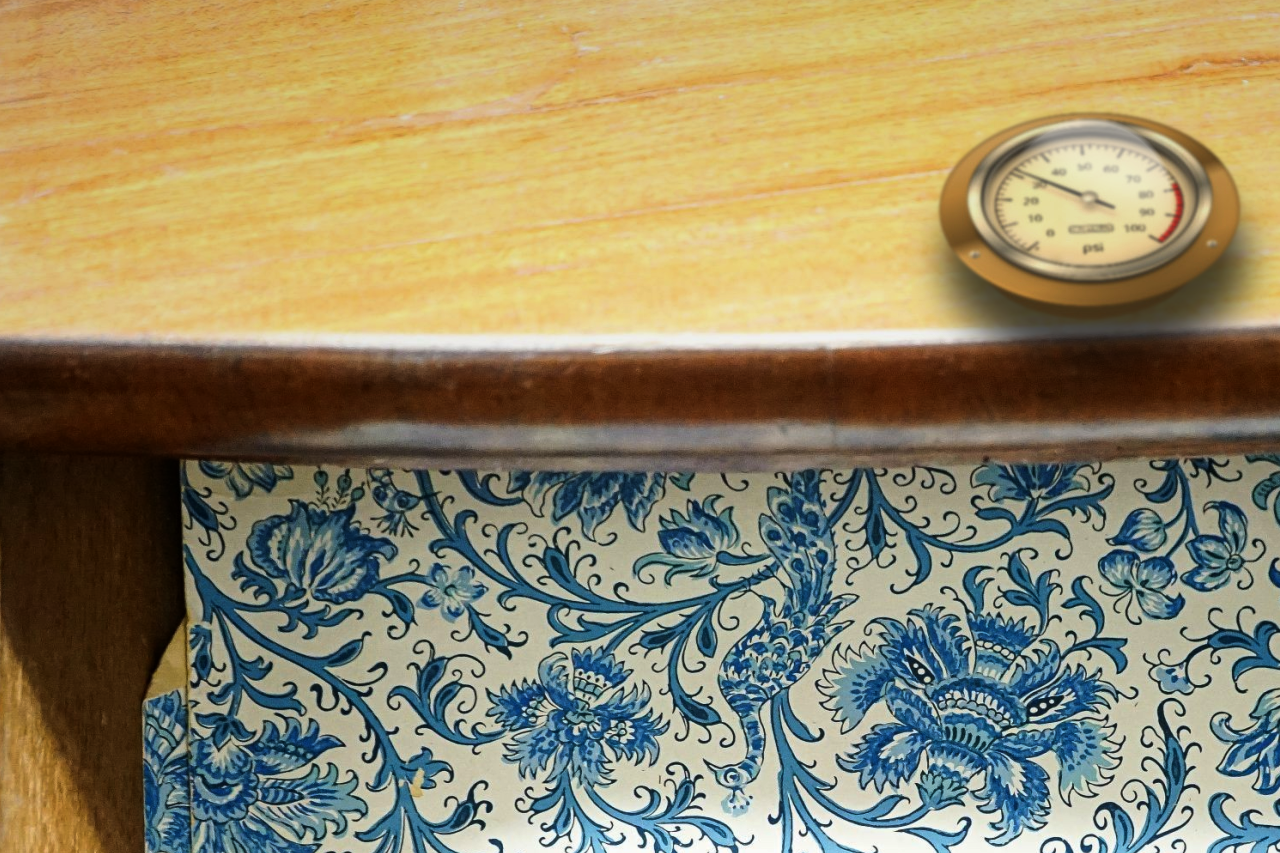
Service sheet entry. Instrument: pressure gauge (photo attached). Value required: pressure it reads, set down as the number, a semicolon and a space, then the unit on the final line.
30; psi
